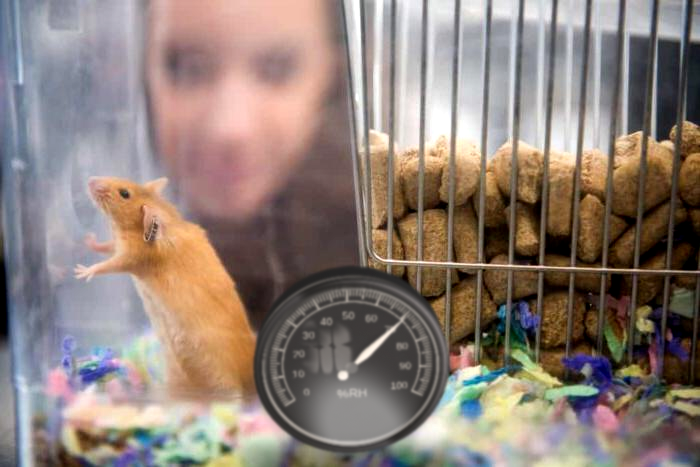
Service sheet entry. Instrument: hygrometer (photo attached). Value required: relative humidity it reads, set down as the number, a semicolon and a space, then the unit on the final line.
70; %
